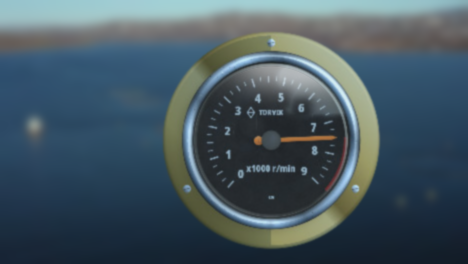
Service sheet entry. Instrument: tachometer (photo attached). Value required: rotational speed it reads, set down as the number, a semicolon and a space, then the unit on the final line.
7500; rpm
